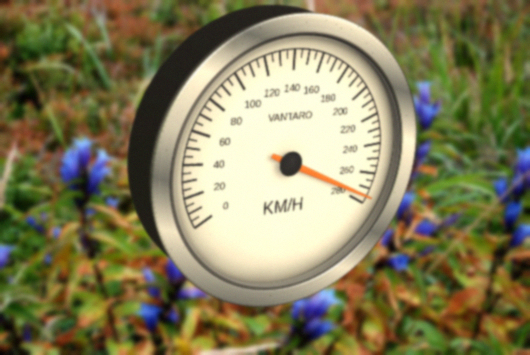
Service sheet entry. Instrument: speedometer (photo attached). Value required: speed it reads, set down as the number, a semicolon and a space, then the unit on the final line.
275; km/h
